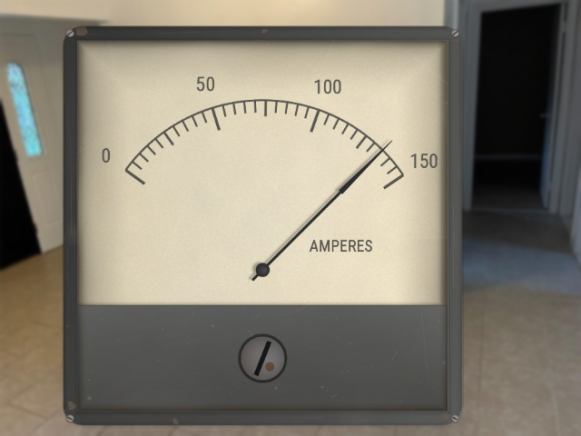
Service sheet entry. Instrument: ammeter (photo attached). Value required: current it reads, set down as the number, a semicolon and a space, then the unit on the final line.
135; A
